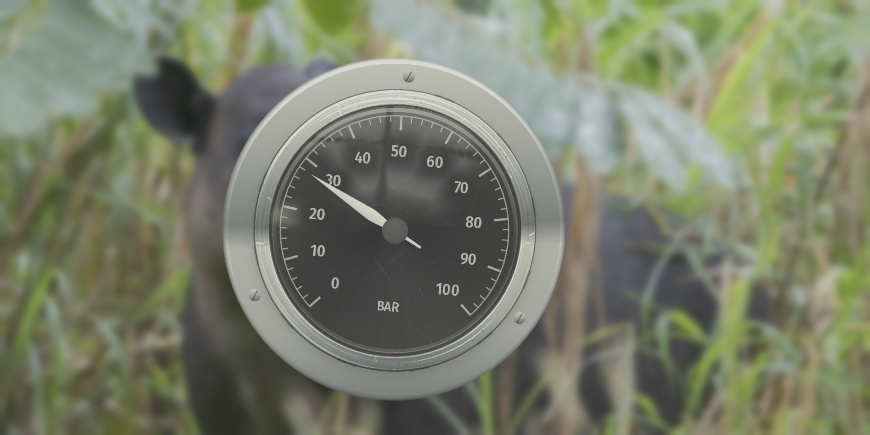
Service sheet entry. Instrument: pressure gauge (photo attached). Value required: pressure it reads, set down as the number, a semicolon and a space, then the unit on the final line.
28; bar
